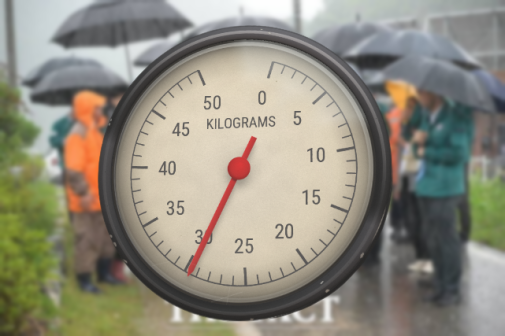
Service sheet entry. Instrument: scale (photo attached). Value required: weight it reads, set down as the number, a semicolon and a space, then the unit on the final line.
29.5; kg
